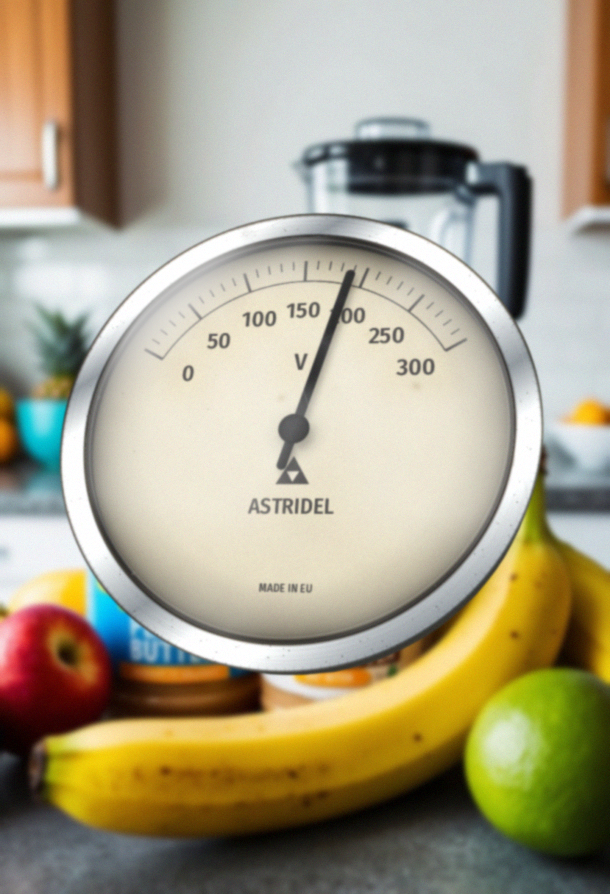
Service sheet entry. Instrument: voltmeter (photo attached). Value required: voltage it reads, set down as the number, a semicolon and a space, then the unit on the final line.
190; V
